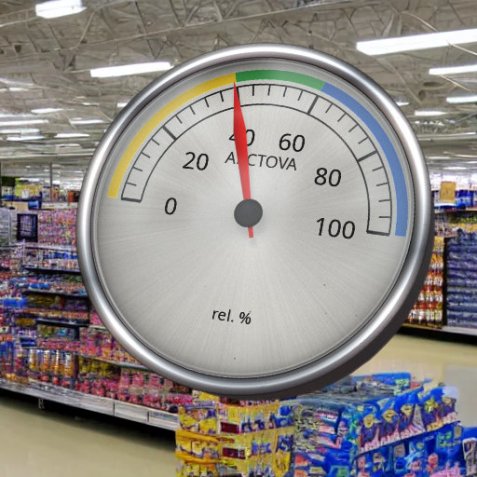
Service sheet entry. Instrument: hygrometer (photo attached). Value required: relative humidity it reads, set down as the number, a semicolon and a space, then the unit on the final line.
40; %
